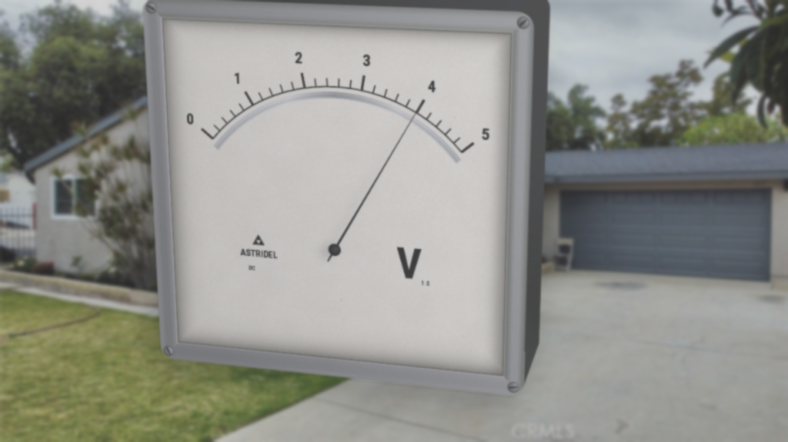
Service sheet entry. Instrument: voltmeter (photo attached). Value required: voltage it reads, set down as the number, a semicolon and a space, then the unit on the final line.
4; V
